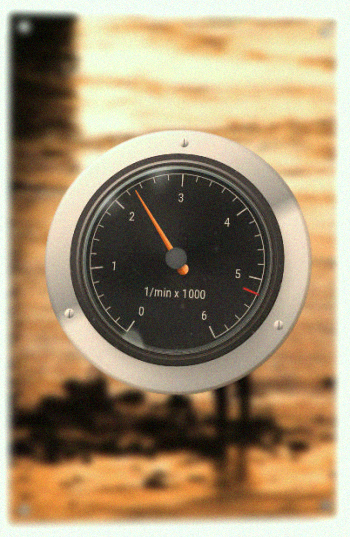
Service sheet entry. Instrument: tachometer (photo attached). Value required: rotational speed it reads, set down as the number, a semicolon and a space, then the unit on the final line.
2300; rpm
